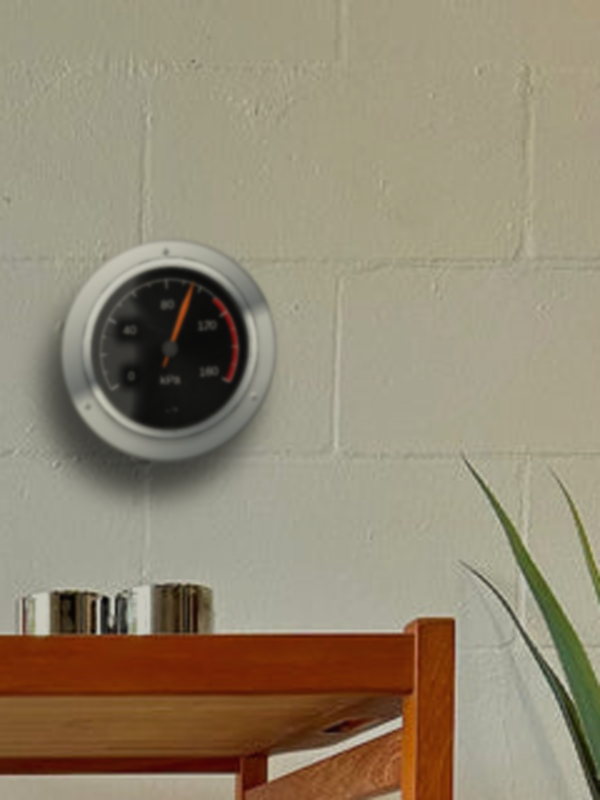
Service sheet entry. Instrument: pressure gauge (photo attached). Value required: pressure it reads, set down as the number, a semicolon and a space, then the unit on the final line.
95; kPa
